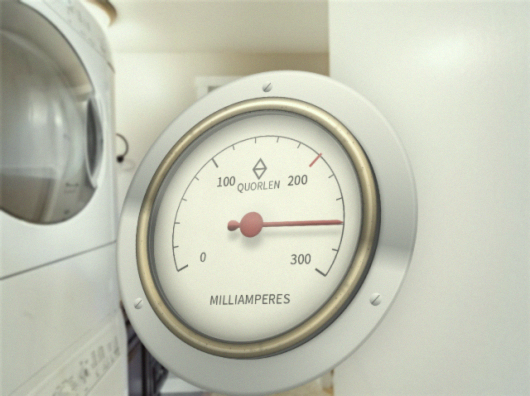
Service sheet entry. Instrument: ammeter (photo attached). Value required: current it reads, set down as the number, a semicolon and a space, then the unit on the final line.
260; mA
